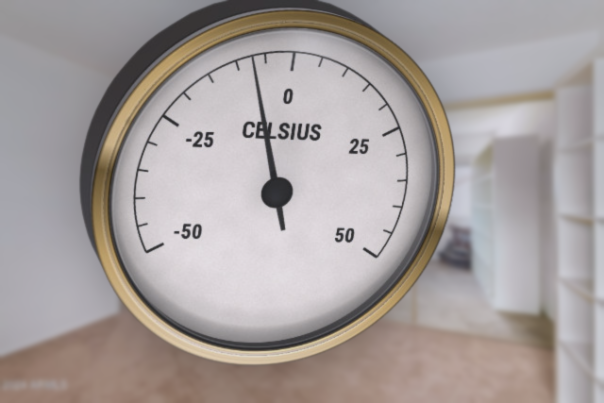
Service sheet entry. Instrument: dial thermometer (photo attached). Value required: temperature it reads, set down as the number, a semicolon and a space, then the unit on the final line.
-7.5; °C
